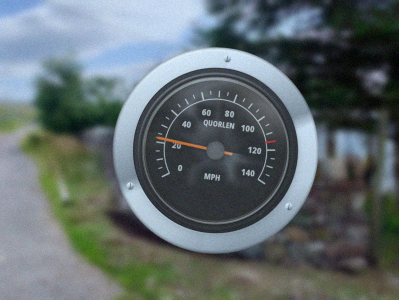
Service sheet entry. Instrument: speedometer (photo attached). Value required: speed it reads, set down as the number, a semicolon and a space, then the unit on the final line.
22.5; mph
